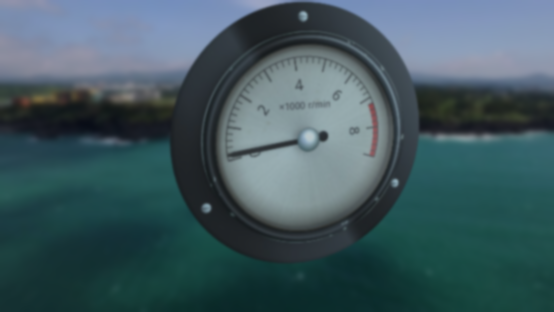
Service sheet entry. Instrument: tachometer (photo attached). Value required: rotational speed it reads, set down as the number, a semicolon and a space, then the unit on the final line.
200; rpm
